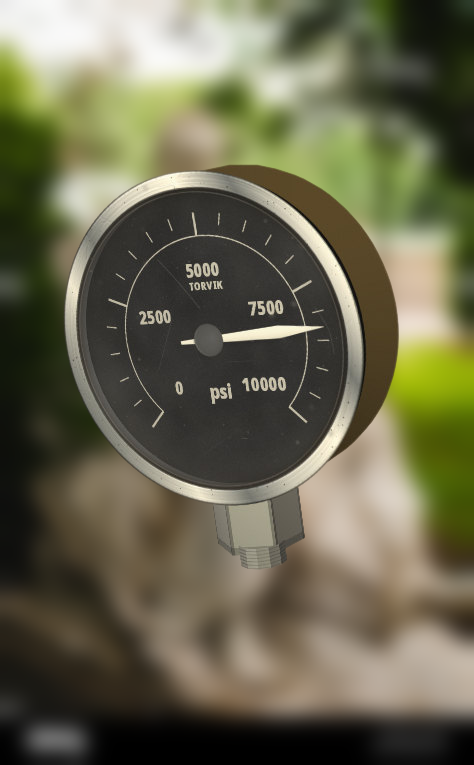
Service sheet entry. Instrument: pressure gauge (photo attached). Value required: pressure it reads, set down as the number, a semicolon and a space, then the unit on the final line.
8250; psi
